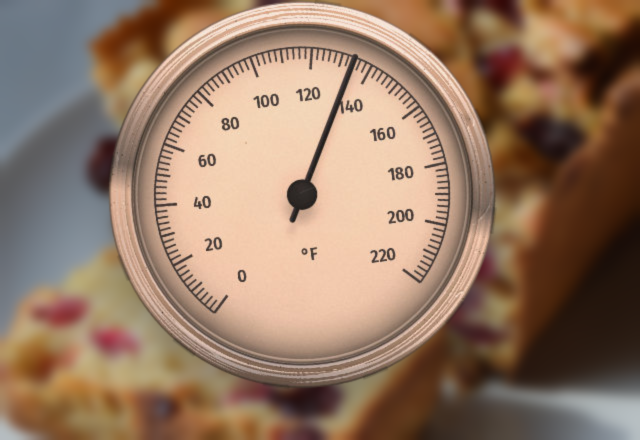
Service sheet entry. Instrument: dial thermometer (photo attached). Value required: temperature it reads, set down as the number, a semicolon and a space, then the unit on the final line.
134; °F
